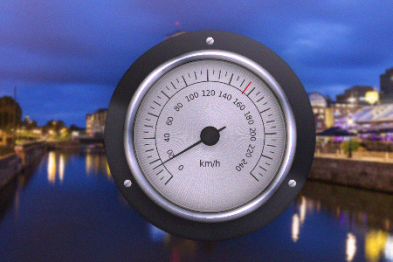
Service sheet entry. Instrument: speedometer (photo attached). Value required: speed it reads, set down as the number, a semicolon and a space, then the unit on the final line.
15; km/h
